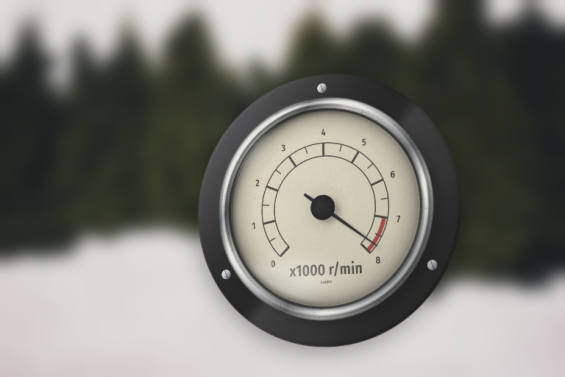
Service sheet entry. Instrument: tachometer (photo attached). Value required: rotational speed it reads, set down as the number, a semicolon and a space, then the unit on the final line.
7750; rpm
